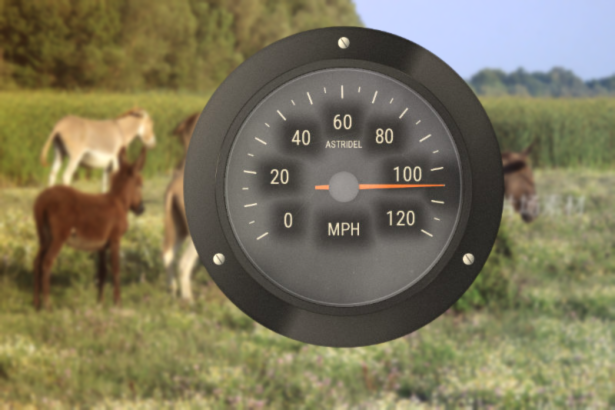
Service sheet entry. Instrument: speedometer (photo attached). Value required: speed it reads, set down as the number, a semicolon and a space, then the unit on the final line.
105; mph
